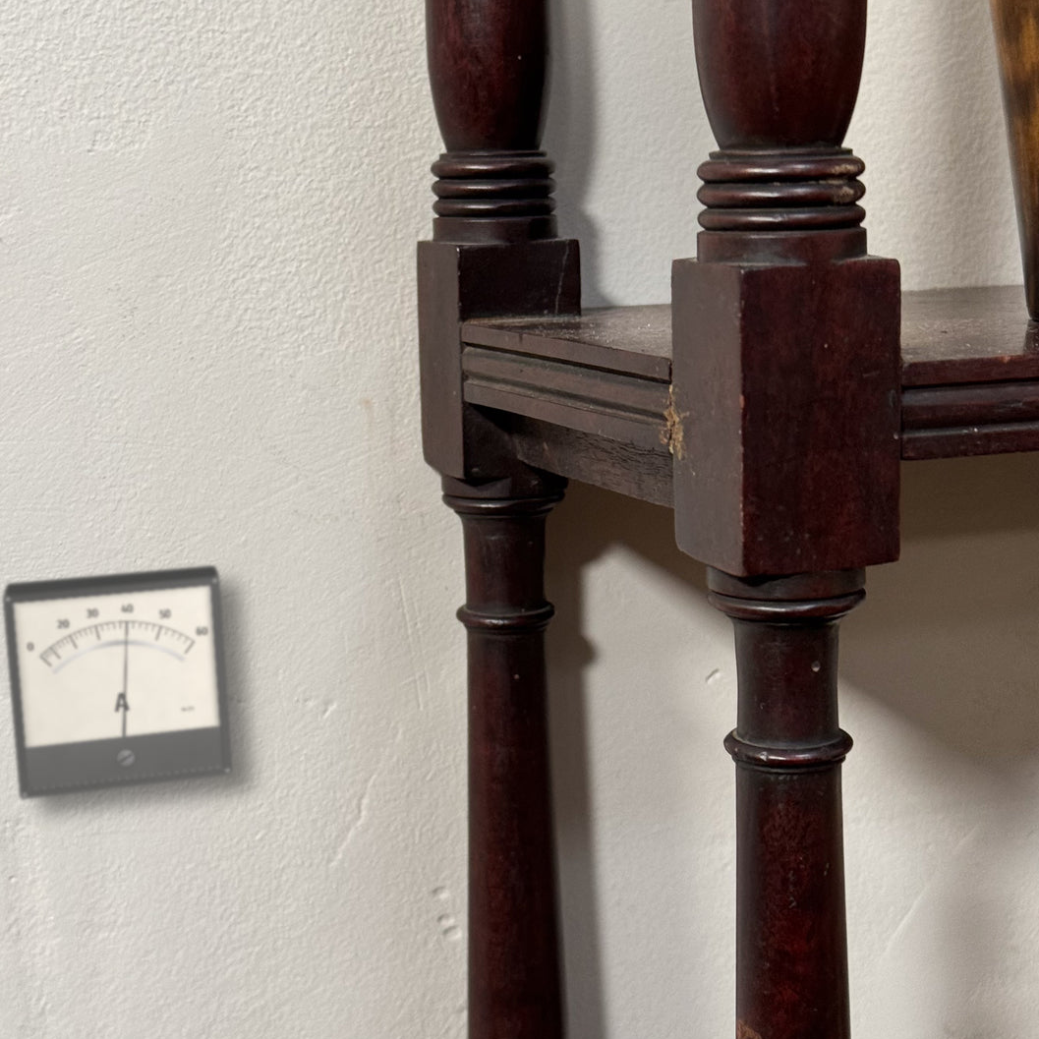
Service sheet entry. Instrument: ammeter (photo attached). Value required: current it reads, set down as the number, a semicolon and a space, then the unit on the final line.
40; A
